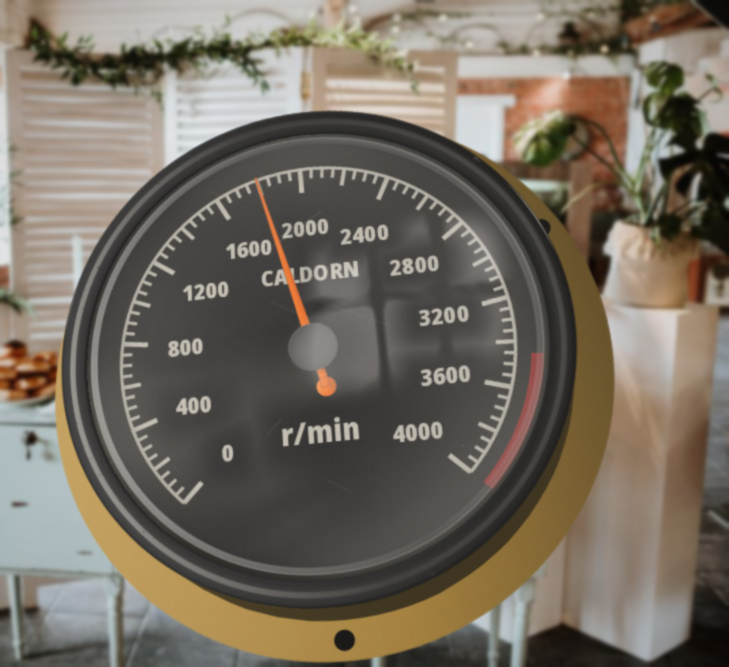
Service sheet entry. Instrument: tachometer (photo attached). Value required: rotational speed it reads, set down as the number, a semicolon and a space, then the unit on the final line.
1800; rpm
